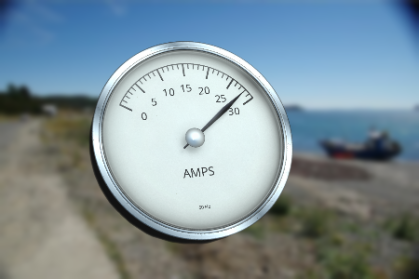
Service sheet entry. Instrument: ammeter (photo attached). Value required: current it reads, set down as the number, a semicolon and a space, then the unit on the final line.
28; A
